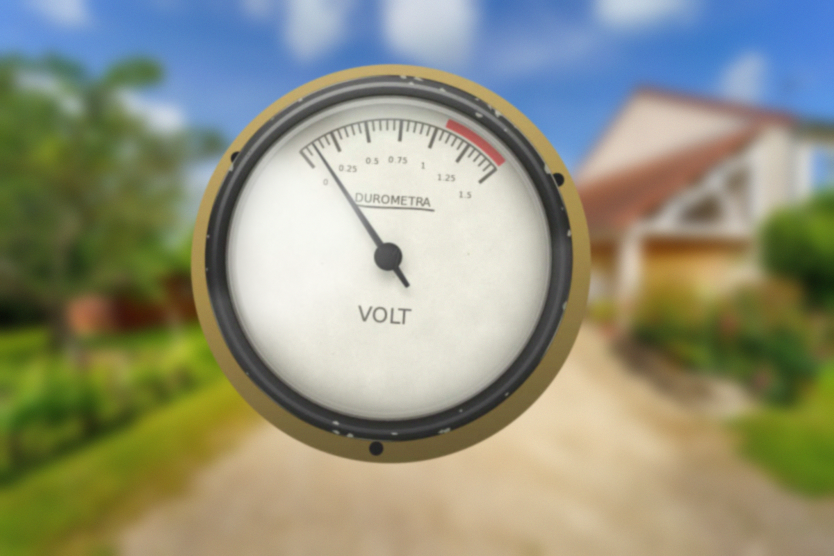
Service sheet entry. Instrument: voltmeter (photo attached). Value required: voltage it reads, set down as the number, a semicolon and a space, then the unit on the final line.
0.1; V
